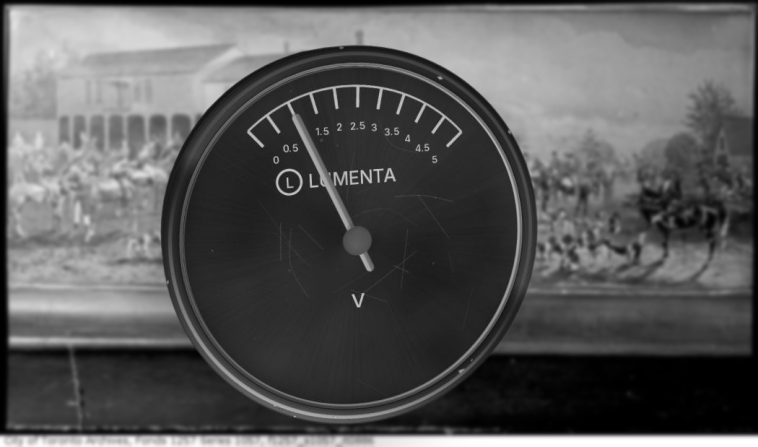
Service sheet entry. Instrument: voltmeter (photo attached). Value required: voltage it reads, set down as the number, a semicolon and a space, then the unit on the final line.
1; V
